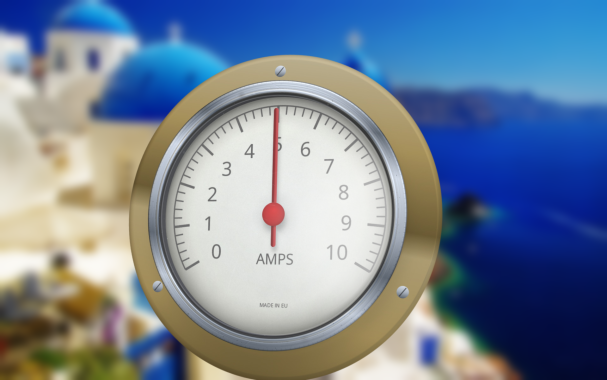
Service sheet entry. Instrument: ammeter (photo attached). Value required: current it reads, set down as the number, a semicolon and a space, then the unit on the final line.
5; A
